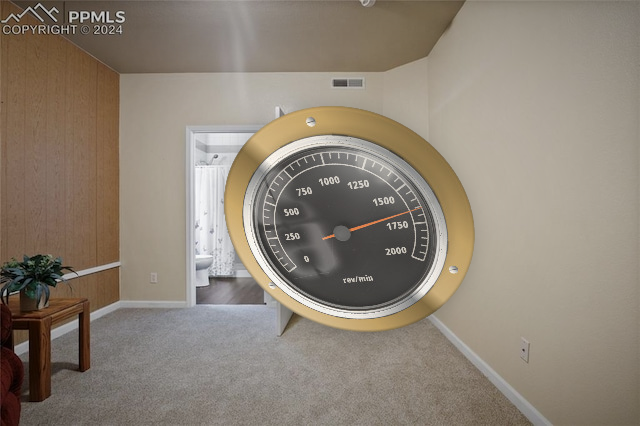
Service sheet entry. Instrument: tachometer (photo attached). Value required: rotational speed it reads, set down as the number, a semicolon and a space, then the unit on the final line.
1650; rpm
